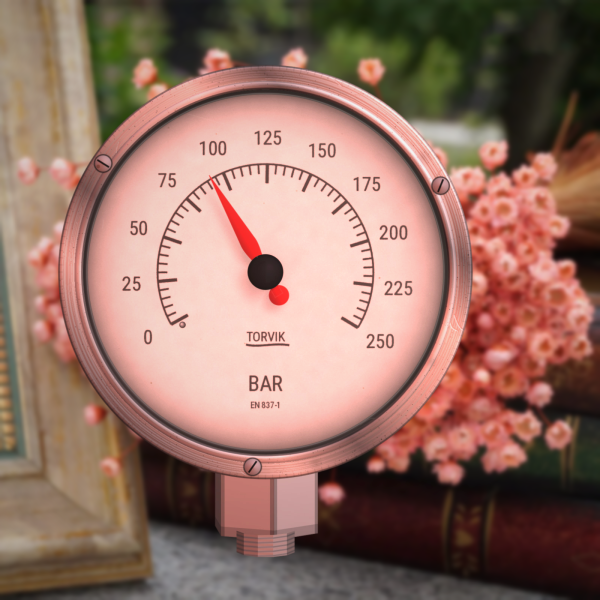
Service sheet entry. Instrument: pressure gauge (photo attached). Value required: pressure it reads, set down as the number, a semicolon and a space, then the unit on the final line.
92.5; bar
